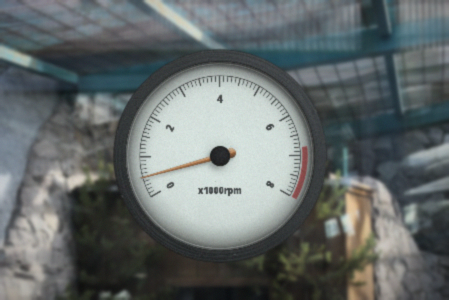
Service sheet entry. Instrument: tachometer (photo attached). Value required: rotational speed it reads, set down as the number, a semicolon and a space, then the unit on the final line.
500; rpm
